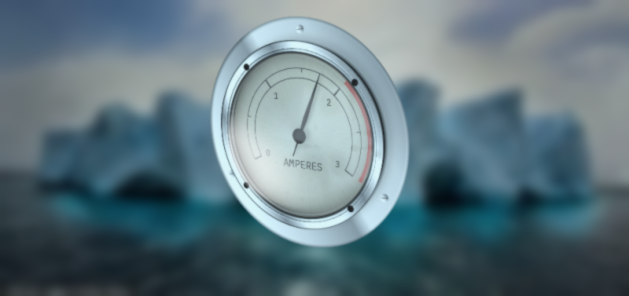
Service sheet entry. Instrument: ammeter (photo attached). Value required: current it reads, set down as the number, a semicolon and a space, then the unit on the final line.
1.75; A
